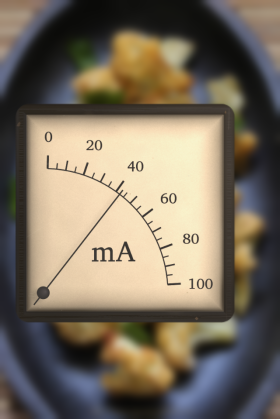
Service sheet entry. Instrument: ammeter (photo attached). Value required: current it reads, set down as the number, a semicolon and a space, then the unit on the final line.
42.5; mA
